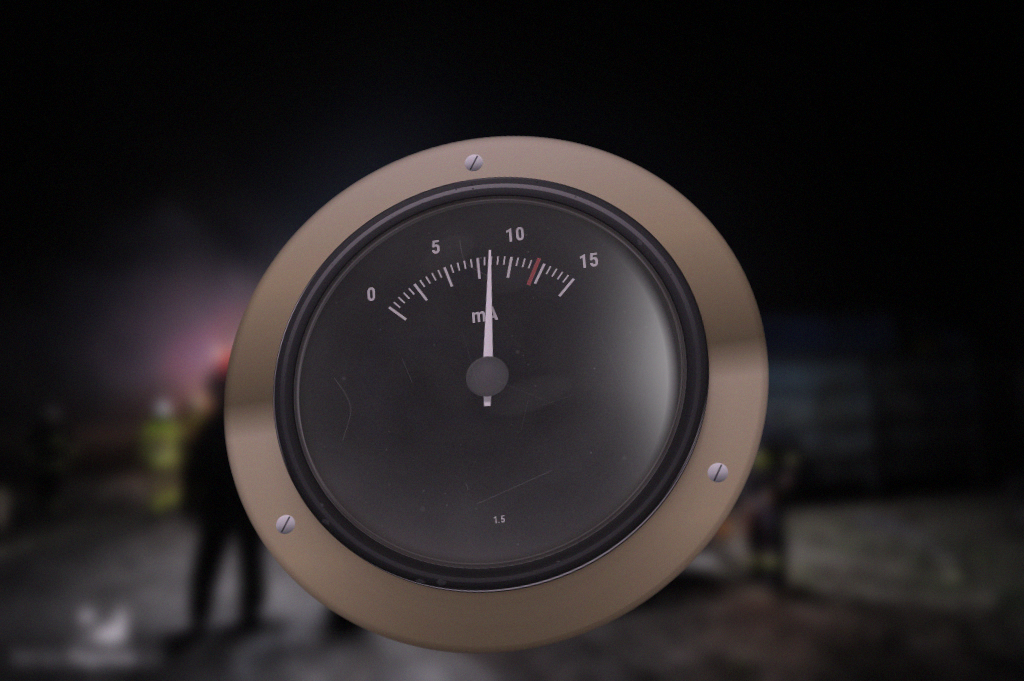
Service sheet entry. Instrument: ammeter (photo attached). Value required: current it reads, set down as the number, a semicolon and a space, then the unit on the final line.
8.5; mA
